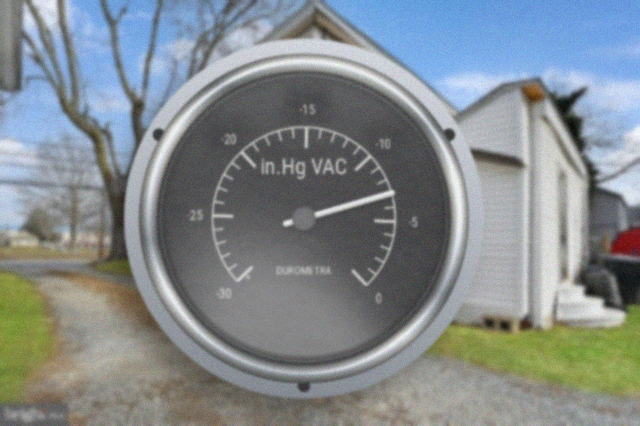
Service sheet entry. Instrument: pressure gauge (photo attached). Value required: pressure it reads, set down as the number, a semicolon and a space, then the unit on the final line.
-7; inHg
